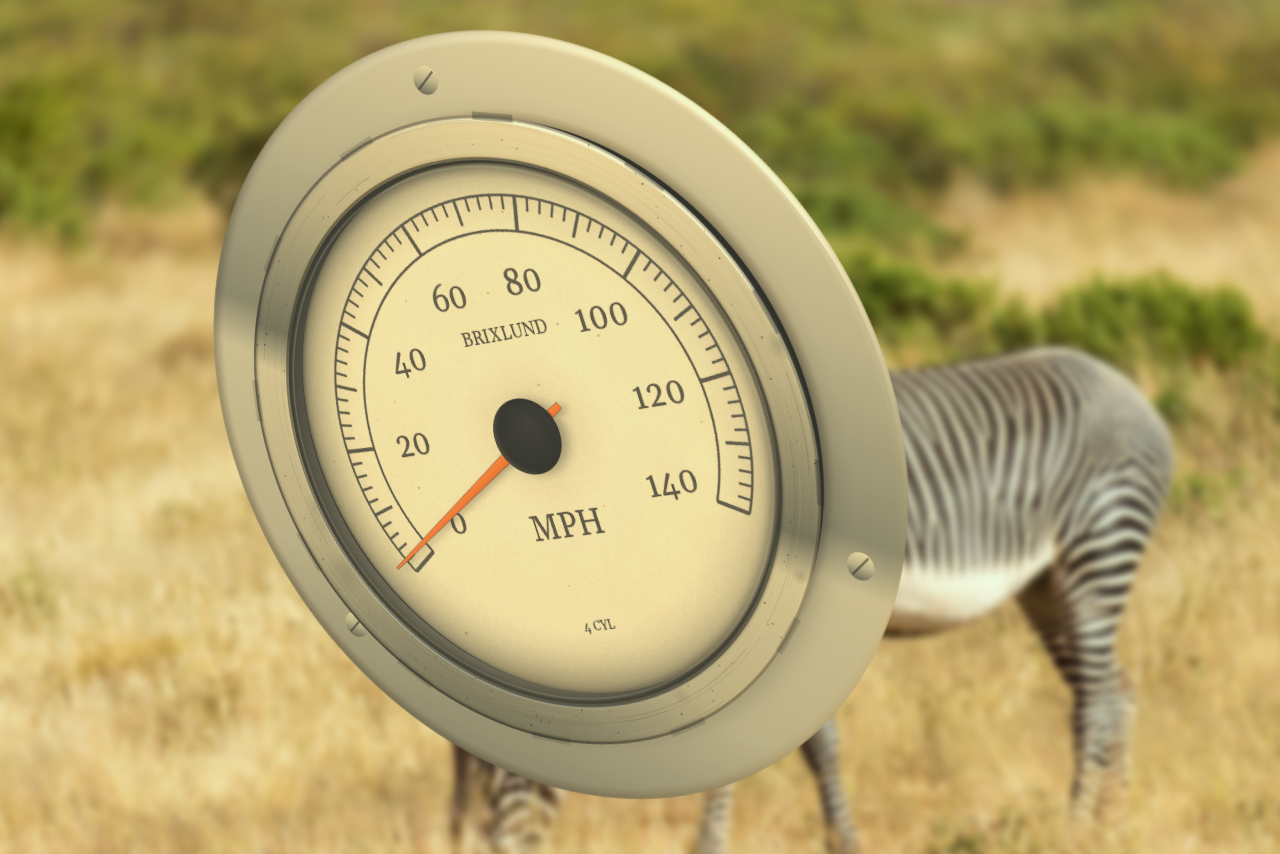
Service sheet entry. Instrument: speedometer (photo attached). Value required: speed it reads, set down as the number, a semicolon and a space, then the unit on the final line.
2; mph
